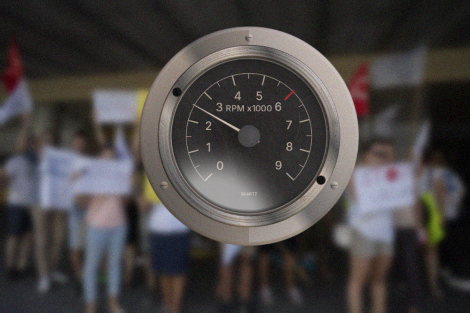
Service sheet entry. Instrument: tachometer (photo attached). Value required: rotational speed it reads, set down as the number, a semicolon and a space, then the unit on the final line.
2500; rpm
